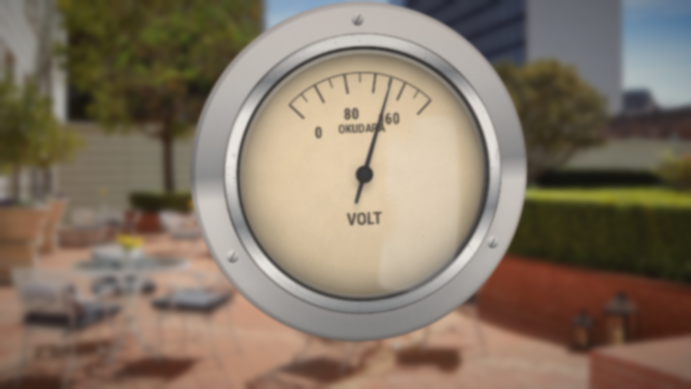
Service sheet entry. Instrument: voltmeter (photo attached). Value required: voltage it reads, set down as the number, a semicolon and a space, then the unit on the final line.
140; V
